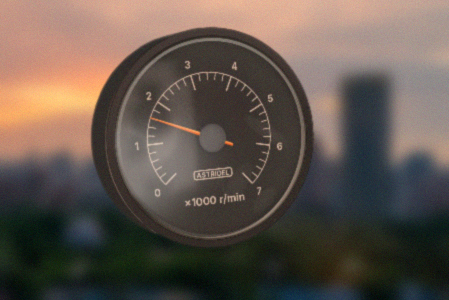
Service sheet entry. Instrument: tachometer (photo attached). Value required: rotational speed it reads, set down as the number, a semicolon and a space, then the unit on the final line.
1600; rpm
